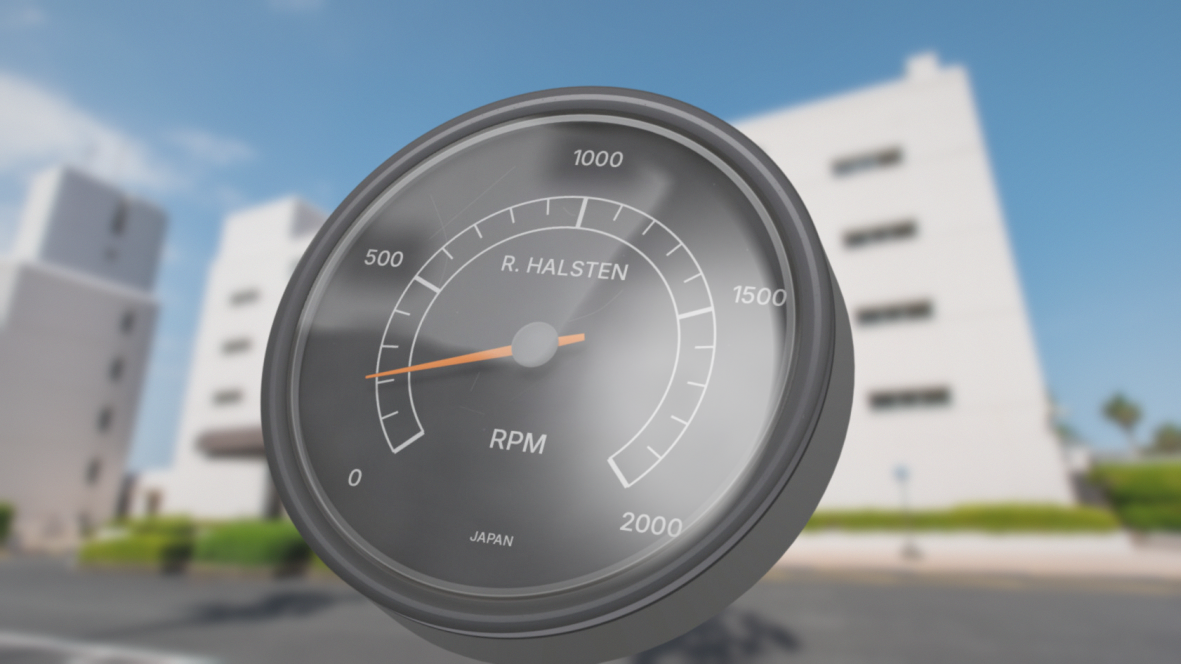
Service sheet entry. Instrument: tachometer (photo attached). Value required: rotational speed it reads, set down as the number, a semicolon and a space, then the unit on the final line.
200; rpm
